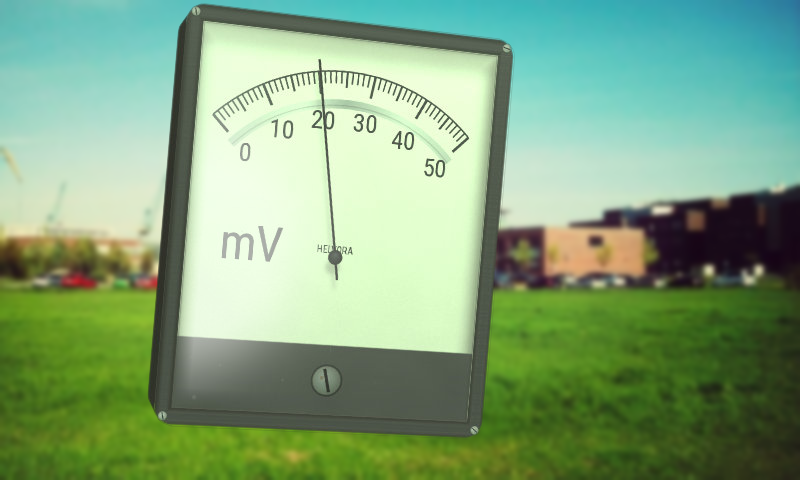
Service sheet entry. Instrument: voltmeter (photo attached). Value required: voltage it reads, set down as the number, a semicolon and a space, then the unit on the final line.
20; mV
